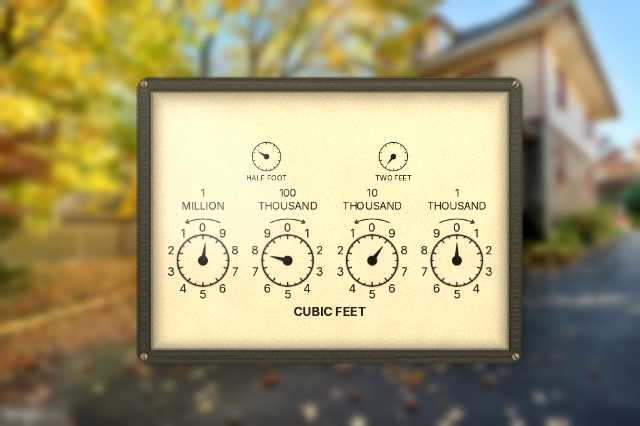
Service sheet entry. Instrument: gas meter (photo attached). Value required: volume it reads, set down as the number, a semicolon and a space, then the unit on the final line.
979000; ft³
